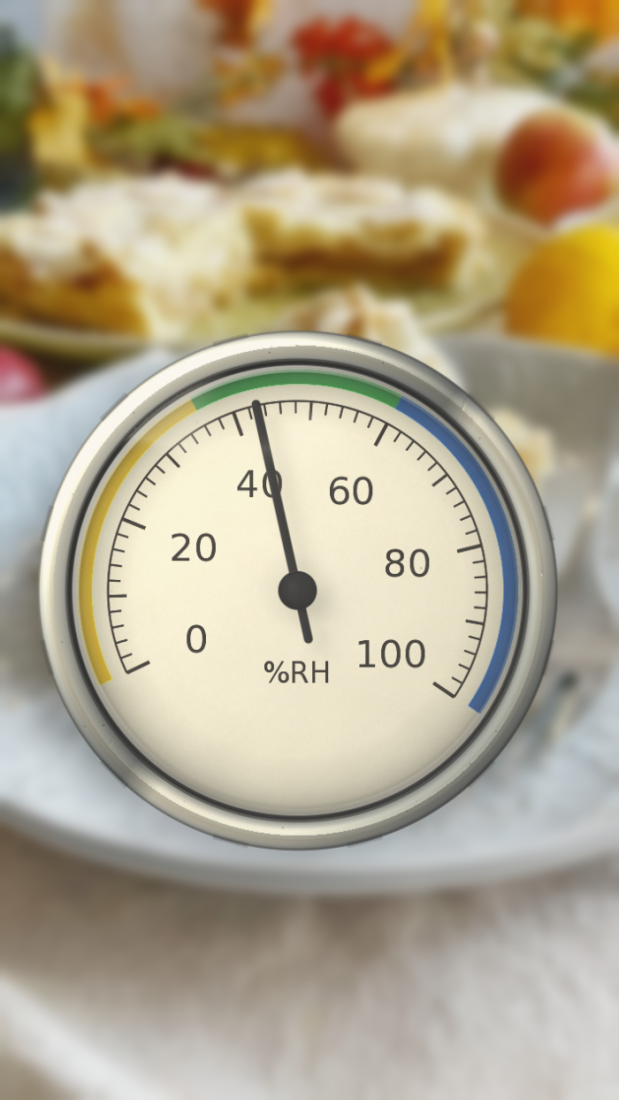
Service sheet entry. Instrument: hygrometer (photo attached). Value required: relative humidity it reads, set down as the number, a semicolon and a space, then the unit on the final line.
43; %
